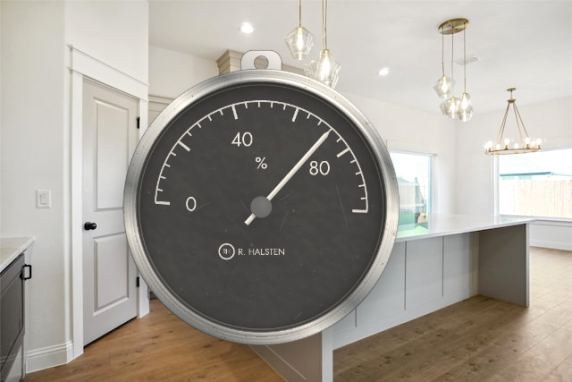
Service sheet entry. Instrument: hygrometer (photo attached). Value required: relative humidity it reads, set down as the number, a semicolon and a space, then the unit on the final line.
72; %
